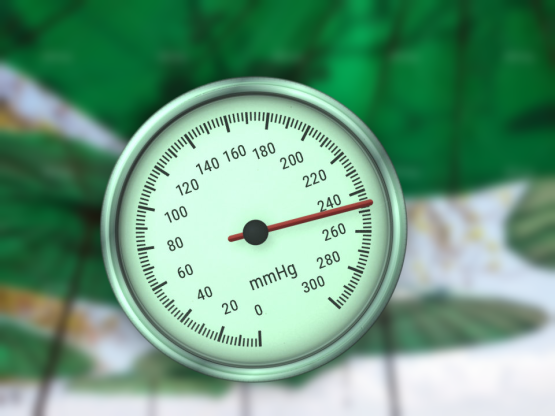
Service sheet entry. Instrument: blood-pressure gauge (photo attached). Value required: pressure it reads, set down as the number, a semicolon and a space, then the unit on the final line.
246; mmHg
